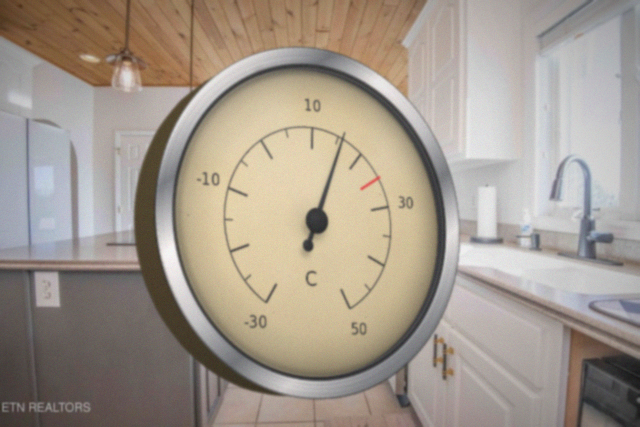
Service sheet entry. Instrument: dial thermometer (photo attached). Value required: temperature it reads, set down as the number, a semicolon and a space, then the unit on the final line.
15; °C
